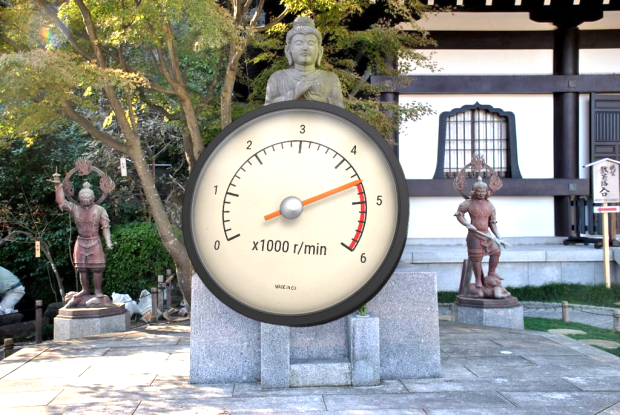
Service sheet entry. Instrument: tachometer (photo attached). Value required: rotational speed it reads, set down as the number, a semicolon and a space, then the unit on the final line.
4600; rpm
